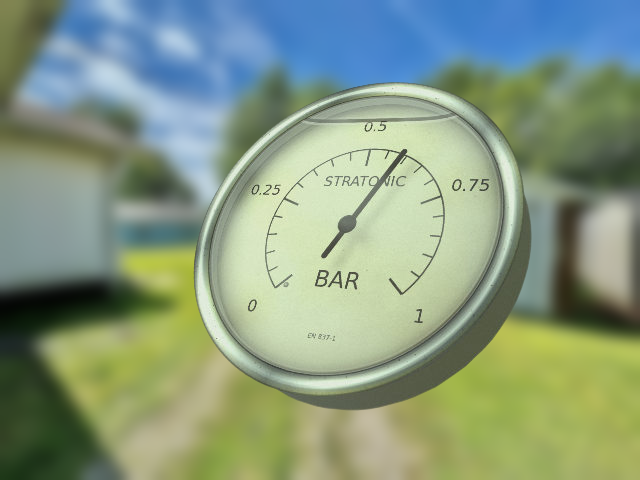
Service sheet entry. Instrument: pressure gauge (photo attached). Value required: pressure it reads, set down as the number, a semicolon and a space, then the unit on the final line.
0.6; bar
